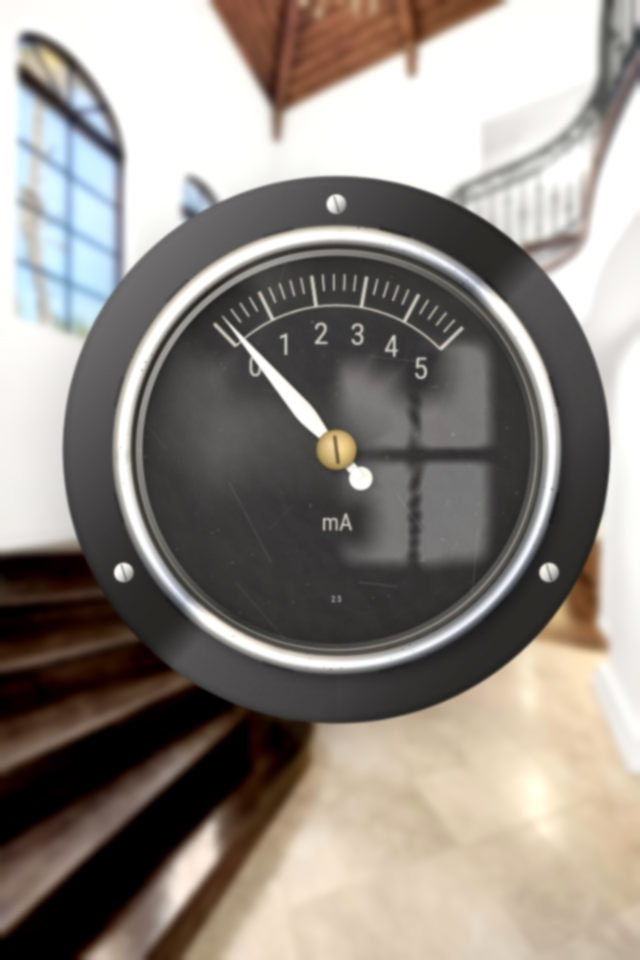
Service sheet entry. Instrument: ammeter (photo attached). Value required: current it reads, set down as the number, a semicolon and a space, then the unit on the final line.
0.2; mA
